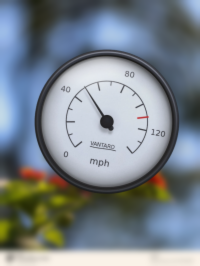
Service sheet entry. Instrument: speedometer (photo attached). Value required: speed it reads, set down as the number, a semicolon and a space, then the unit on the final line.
50; mph
